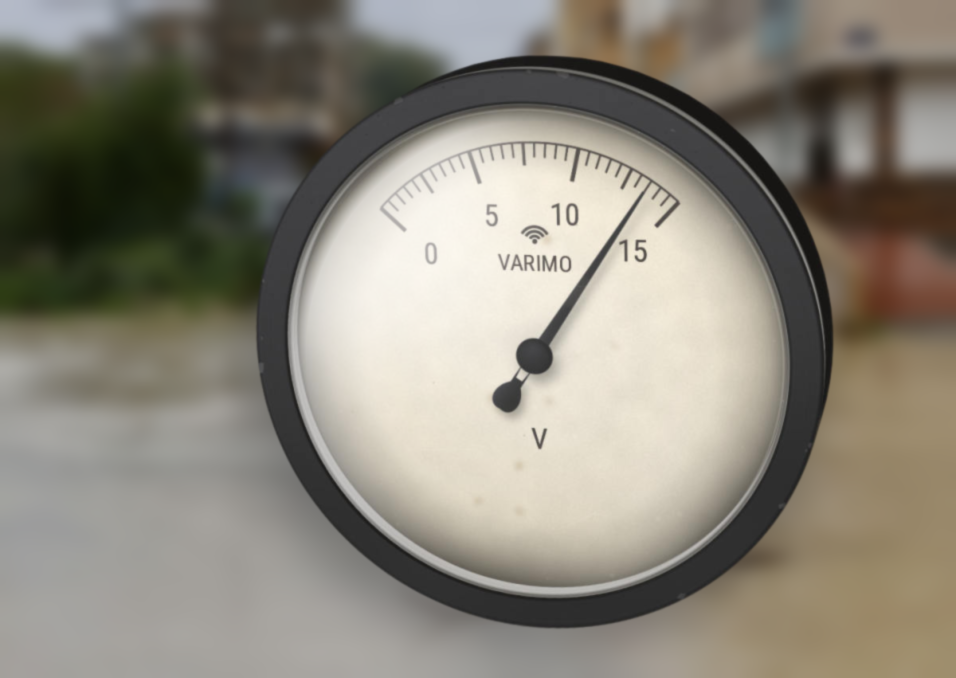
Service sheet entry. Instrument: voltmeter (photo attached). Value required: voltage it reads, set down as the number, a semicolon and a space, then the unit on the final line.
13.5; V
